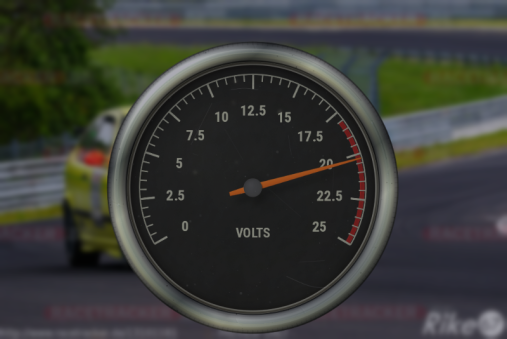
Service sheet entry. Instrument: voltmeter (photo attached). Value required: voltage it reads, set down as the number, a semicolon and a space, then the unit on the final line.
20.25; V
